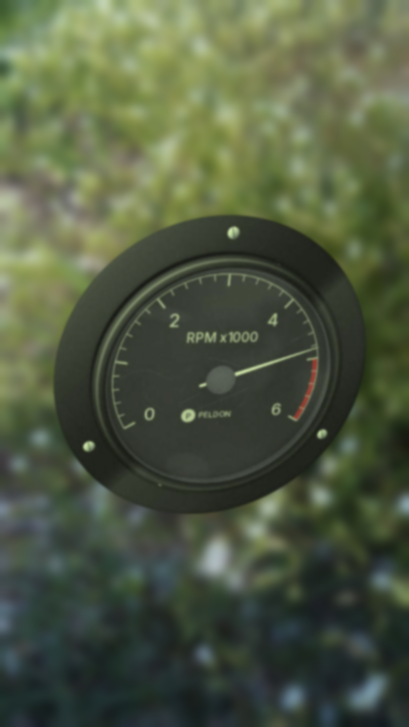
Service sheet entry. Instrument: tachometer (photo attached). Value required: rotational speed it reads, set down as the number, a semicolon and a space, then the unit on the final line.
4800; rpm
